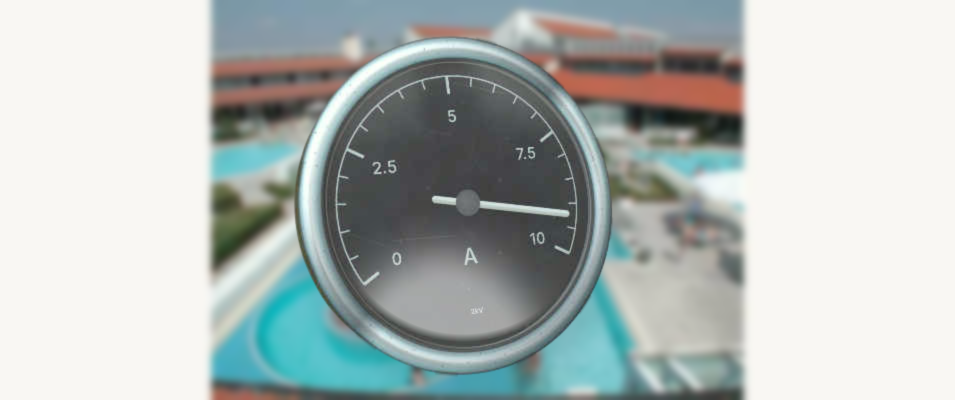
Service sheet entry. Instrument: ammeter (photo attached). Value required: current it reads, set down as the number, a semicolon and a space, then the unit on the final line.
9.25; A
